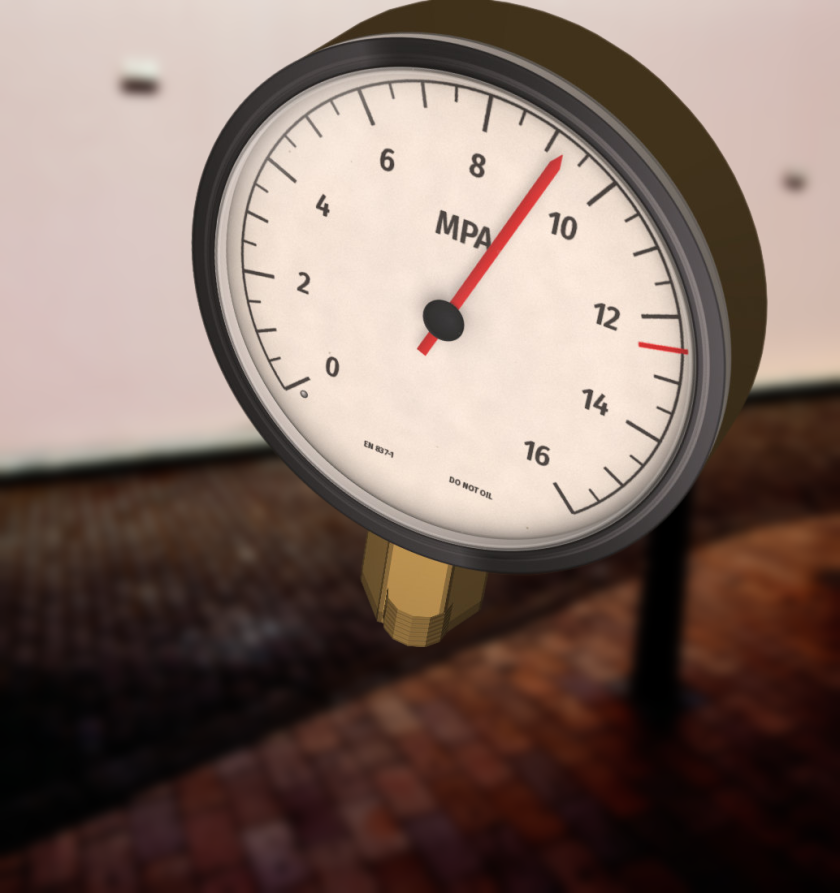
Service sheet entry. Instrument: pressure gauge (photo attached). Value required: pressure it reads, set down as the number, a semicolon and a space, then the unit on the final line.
9.25; MPa
